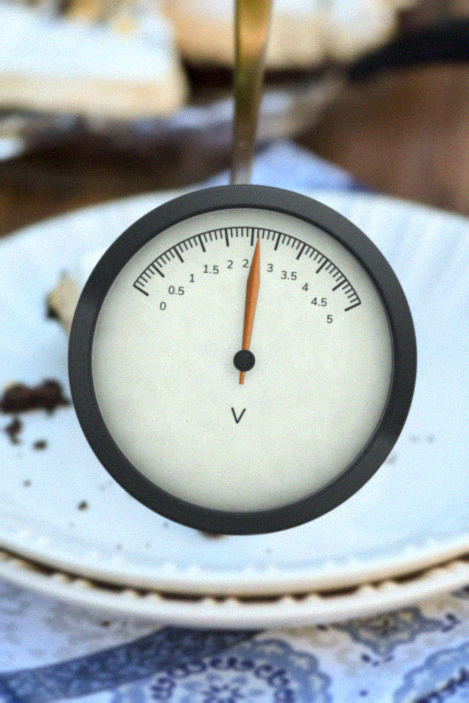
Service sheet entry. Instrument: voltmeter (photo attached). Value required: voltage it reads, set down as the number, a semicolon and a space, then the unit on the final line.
2.6; V
